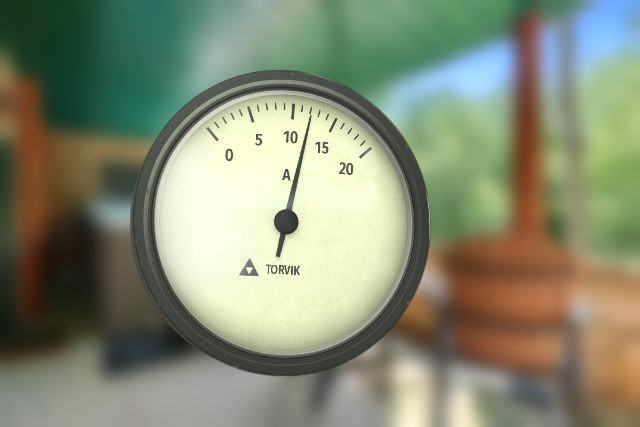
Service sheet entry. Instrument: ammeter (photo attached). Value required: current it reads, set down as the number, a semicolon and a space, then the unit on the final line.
12; A
